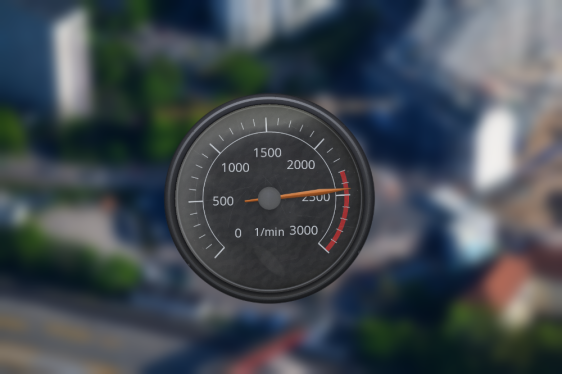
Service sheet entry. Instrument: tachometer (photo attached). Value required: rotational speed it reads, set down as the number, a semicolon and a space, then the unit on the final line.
2450; rpm
